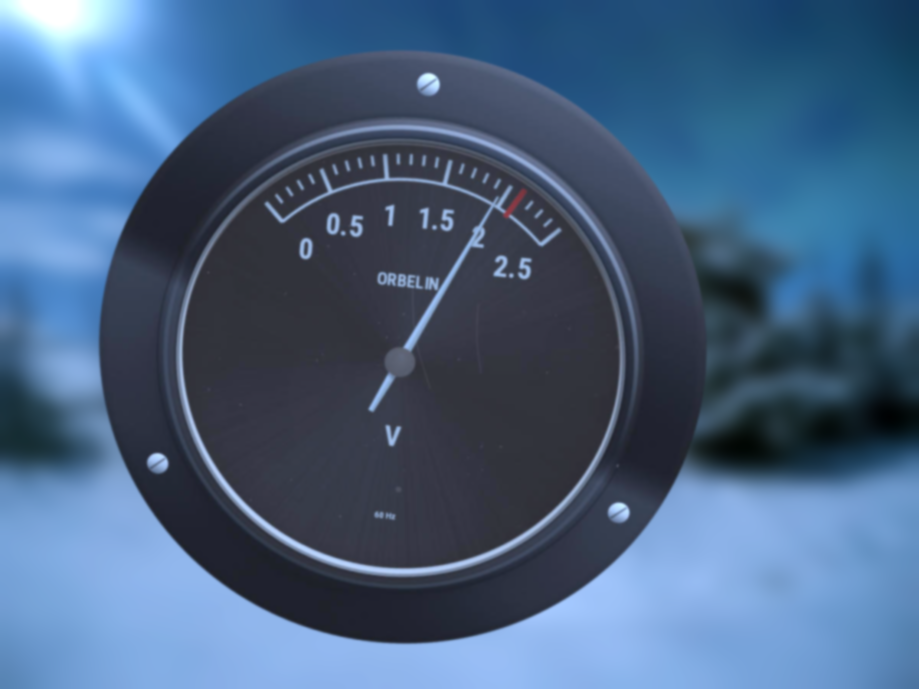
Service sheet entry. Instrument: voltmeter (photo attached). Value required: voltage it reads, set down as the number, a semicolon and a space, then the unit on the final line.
1.95; V
